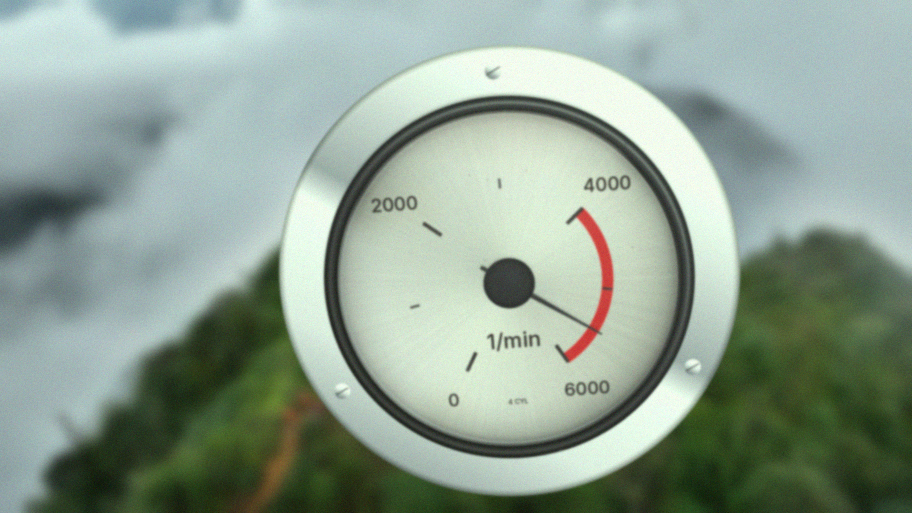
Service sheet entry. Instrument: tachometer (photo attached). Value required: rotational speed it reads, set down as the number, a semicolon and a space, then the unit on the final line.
5500; rpm
